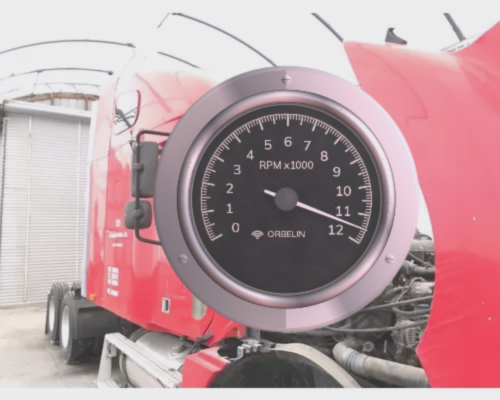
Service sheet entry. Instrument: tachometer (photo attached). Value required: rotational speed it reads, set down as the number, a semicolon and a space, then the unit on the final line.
11500; rpm
